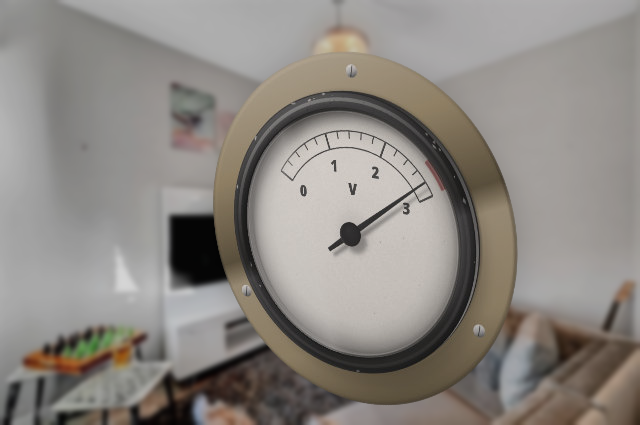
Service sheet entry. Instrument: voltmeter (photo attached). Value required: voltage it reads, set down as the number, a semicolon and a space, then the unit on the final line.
2.8; V
